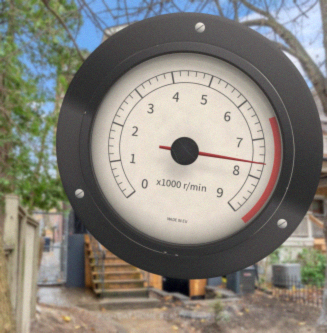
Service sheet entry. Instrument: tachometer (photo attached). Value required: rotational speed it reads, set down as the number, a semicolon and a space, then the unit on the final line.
7600; rpm
